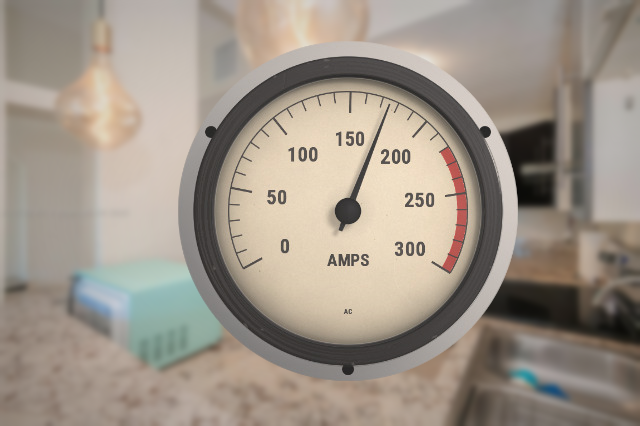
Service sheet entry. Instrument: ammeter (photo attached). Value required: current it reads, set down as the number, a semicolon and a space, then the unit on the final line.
175; A
